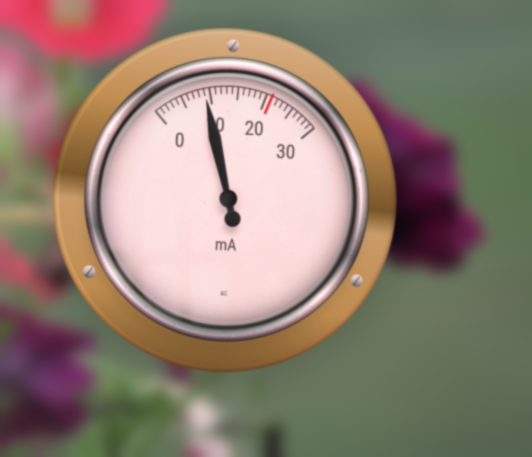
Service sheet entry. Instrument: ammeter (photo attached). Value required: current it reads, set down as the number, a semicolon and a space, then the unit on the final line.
9; mA
